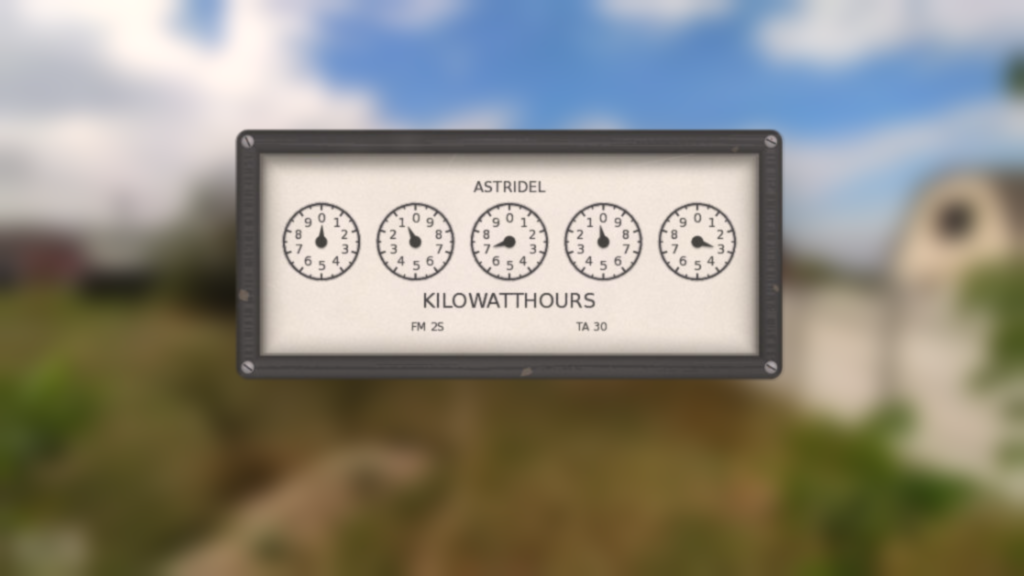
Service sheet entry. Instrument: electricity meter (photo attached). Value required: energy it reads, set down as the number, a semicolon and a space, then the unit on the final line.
703; kWh
